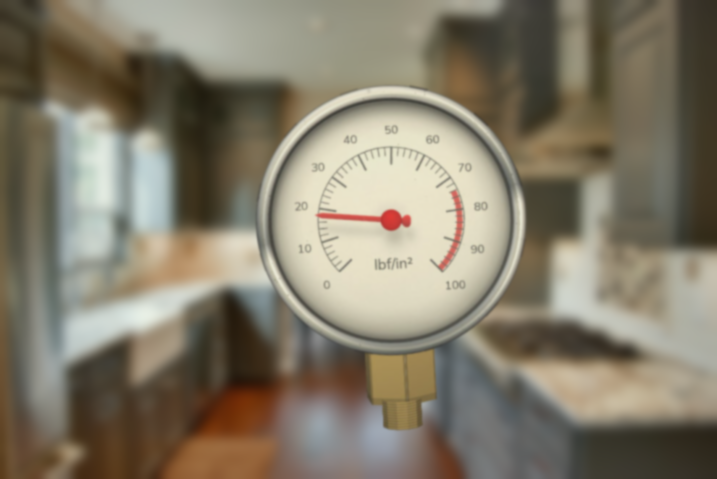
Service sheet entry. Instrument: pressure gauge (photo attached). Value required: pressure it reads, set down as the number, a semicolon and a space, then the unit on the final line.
18; psi
